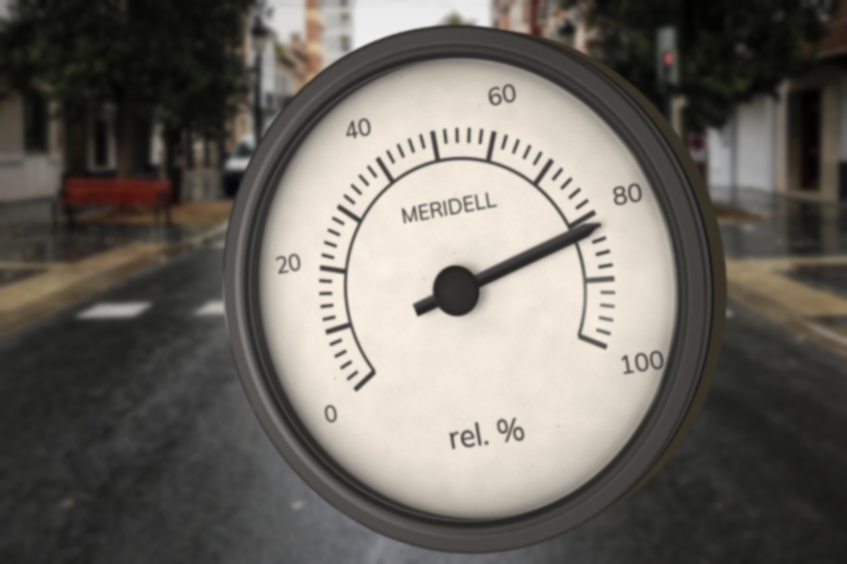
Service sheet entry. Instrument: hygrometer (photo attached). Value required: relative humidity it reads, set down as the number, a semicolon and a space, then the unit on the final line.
82; %
